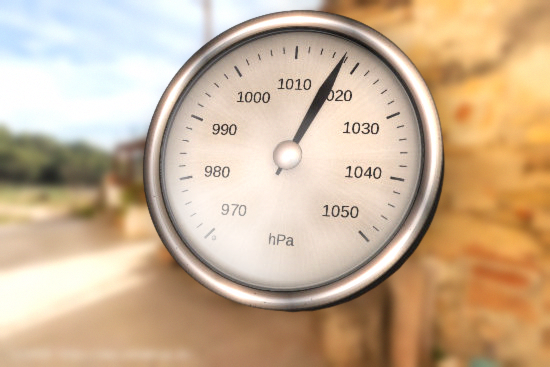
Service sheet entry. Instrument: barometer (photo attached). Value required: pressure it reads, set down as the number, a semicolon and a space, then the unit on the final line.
1018; hPa
